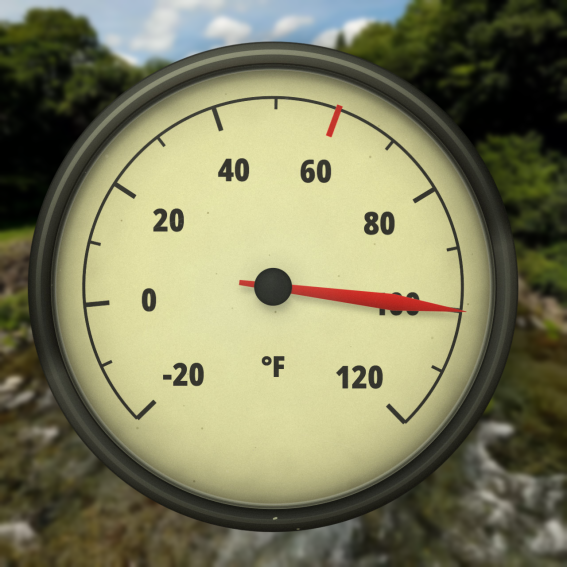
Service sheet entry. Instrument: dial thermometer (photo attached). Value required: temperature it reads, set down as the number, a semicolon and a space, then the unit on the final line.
100; °F
